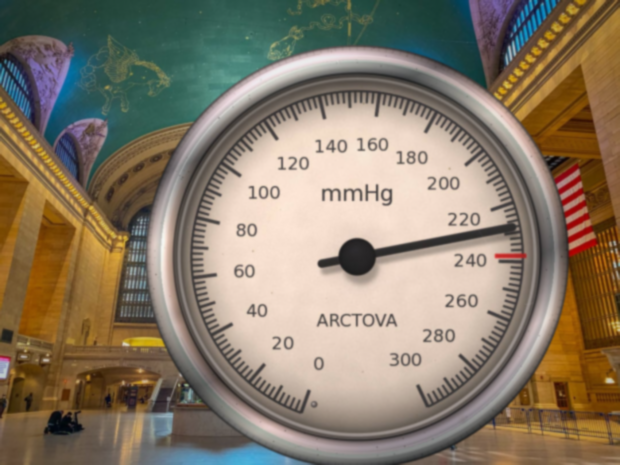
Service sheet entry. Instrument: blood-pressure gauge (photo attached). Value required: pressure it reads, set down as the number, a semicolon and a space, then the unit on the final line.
228; mmHg
